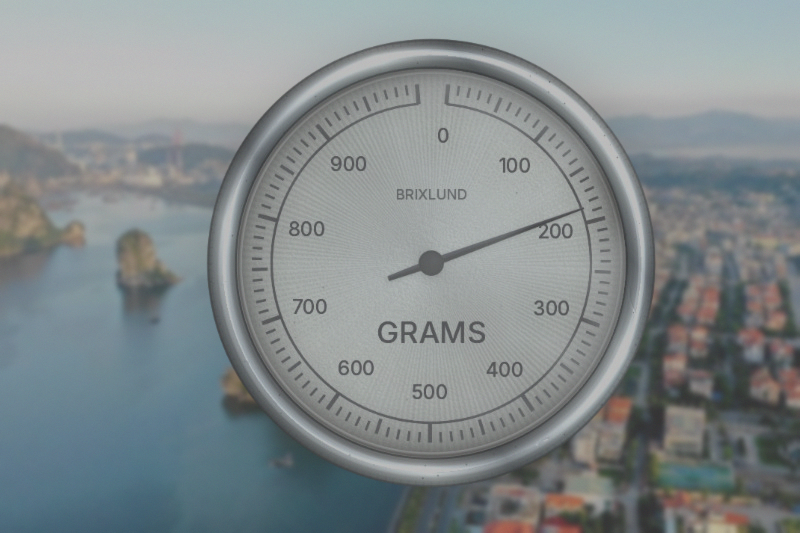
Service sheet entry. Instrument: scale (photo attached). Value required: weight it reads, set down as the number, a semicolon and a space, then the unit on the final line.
185; g
